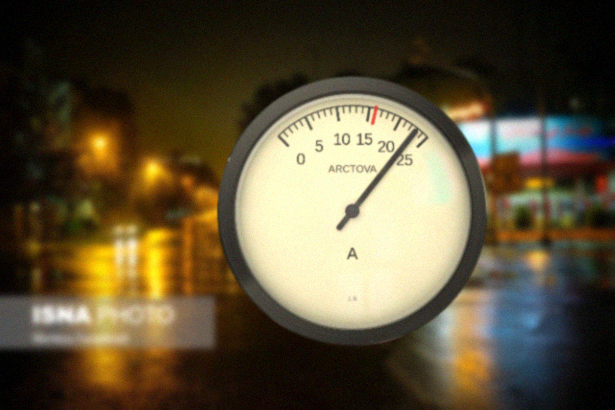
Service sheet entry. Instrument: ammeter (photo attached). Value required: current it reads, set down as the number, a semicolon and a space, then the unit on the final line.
23; A
